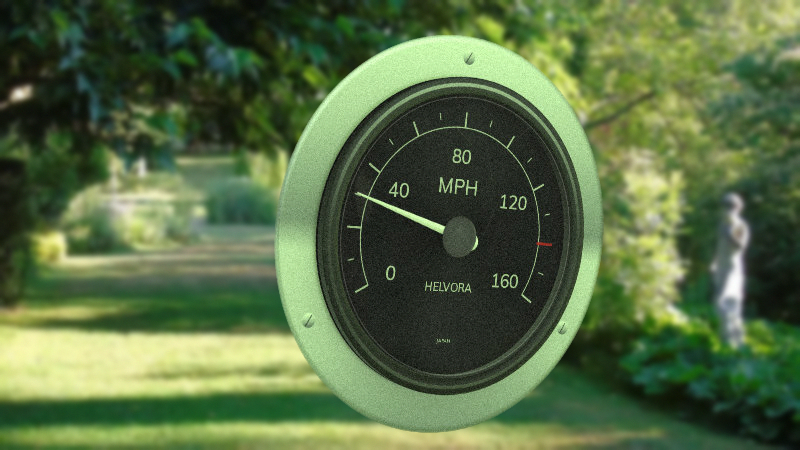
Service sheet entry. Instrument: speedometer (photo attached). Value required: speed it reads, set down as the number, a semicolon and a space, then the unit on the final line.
30; mph
